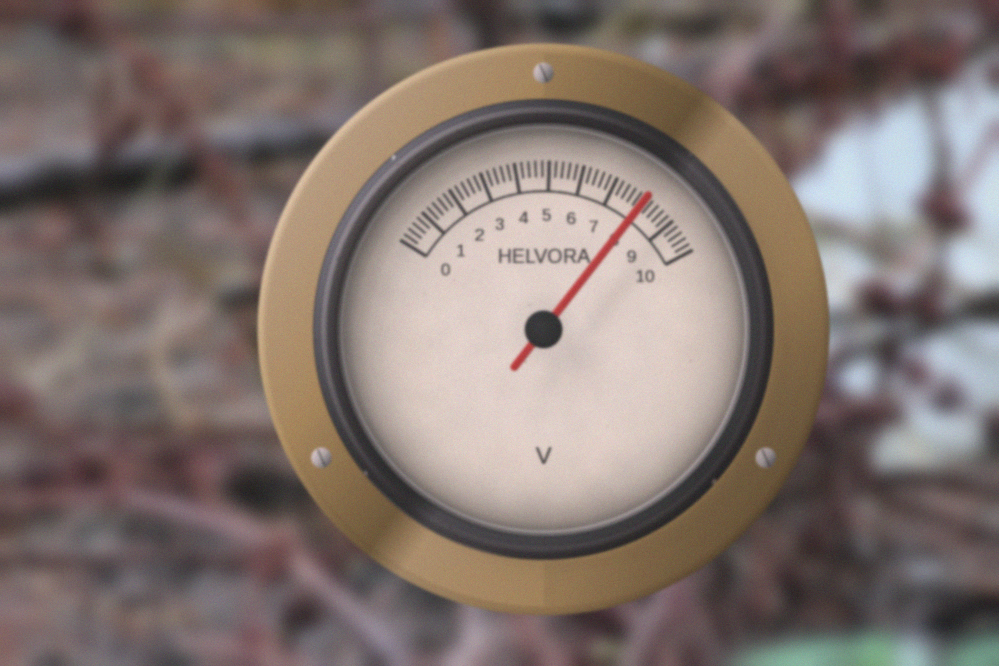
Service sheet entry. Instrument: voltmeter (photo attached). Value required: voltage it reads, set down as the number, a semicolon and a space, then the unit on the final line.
8; V
